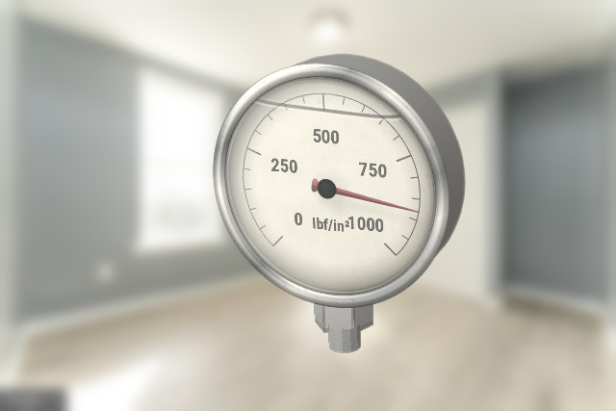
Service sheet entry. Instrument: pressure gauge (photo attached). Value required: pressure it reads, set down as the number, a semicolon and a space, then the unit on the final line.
875; psi
